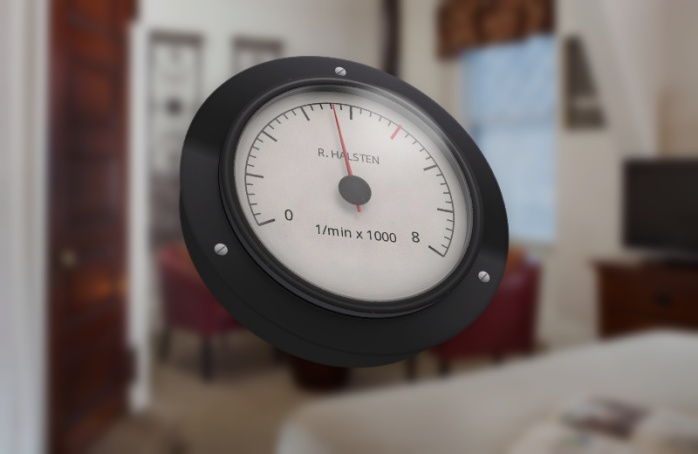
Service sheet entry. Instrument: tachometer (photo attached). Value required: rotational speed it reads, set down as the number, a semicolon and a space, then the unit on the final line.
3600; rpm
